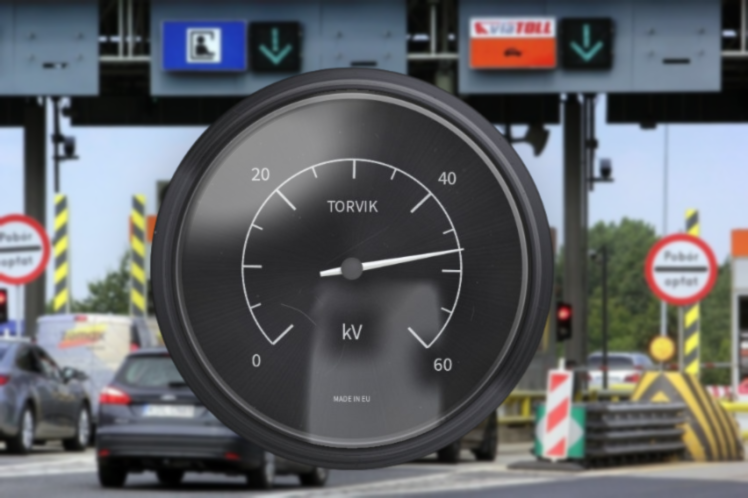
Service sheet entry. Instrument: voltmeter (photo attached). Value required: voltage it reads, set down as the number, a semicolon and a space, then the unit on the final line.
47.5; kV
